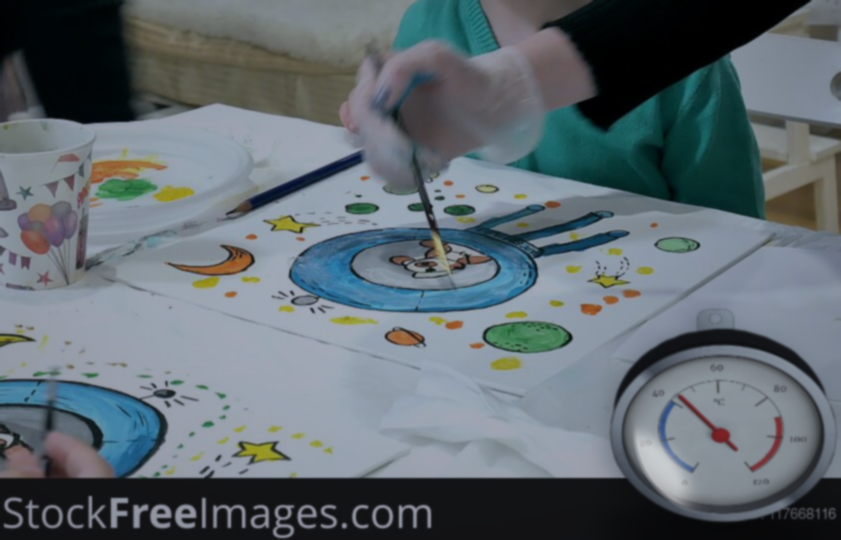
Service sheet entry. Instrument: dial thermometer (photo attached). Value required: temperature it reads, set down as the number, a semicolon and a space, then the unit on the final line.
45; °C
